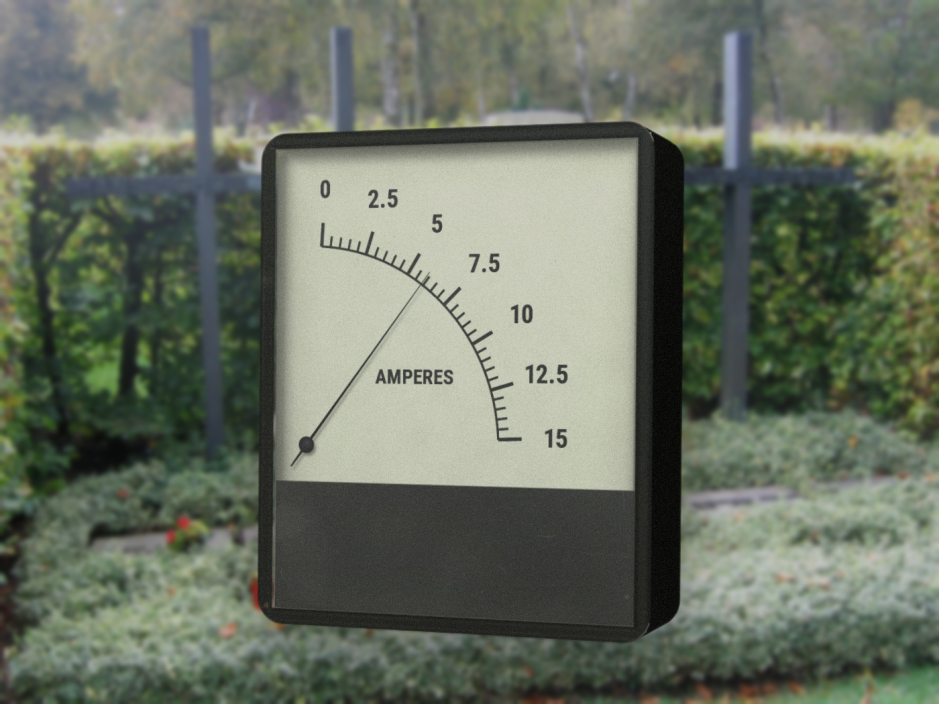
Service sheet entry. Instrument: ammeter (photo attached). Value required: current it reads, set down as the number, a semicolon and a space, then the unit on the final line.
6; A
